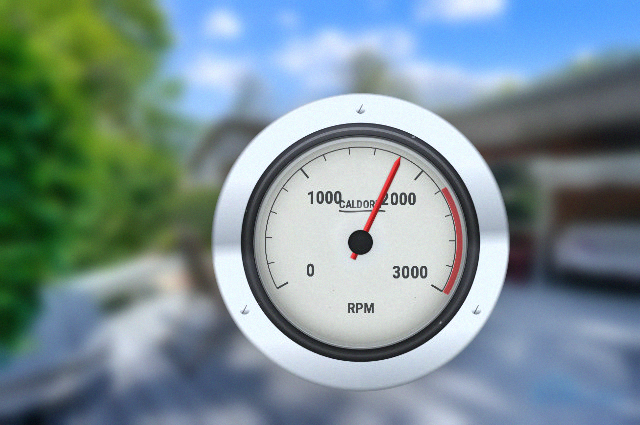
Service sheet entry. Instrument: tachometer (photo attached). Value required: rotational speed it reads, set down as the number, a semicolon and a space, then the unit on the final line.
1800; rpm
